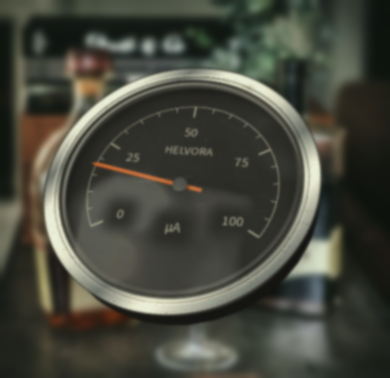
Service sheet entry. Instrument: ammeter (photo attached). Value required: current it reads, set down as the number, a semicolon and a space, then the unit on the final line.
17.5; µA
